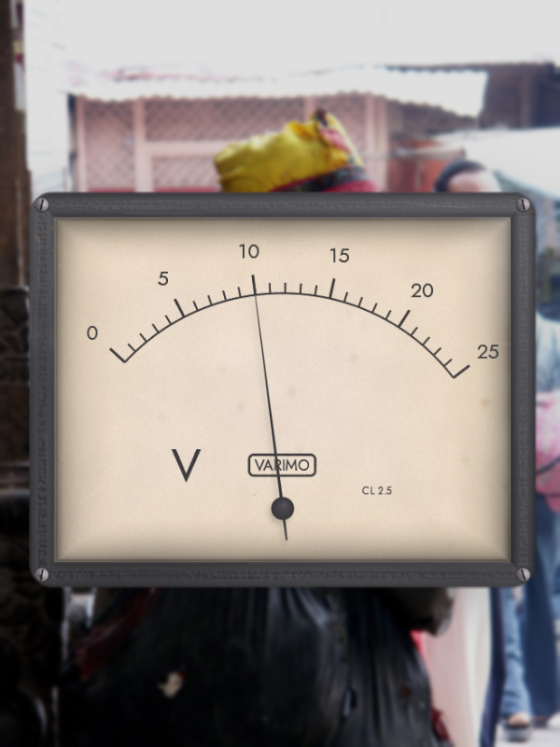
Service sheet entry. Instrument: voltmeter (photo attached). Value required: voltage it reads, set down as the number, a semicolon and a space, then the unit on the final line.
10; V
